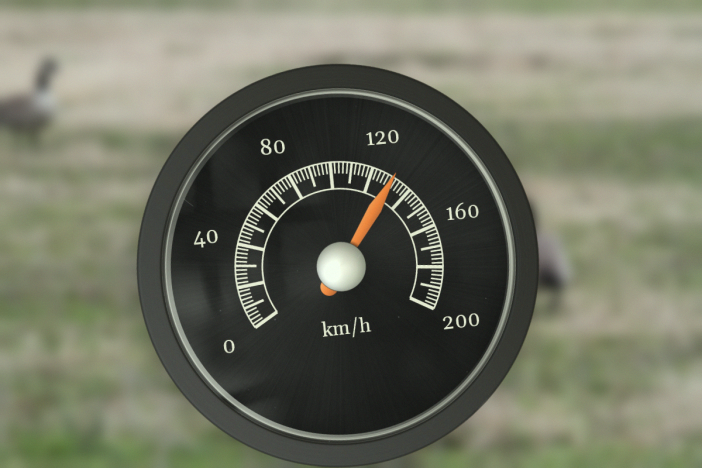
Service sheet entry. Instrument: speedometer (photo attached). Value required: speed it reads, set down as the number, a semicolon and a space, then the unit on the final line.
130; km/h
